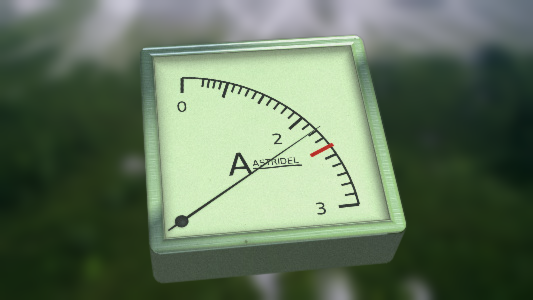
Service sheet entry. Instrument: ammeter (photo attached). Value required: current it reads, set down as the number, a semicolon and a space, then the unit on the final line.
2.2; A
